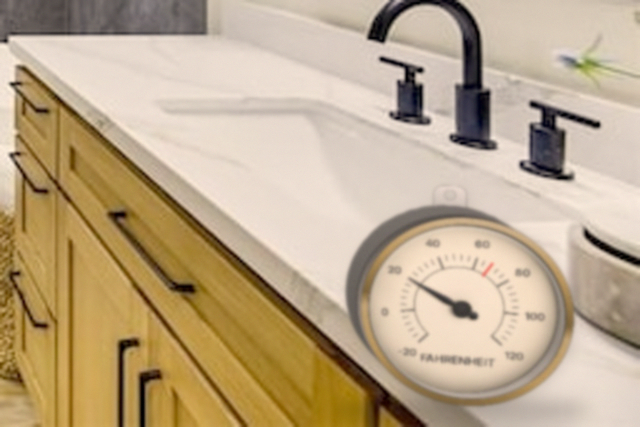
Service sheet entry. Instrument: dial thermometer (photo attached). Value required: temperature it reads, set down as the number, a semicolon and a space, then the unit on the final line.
20; °F
